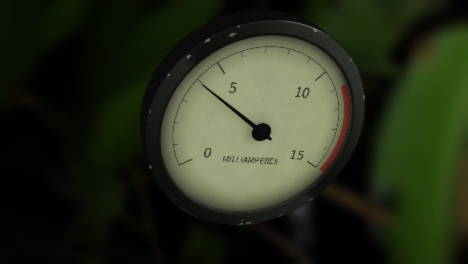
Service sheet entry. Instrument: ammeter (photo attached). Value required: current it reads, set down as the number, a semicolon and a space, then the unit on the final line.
4; mA
